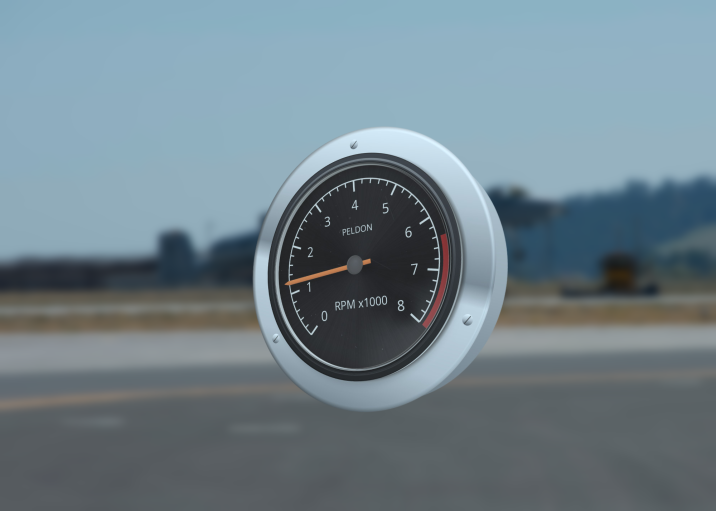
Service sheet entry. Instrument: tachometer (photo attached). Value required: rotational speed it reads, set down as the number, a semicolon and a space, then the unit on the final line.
1200; rpm
